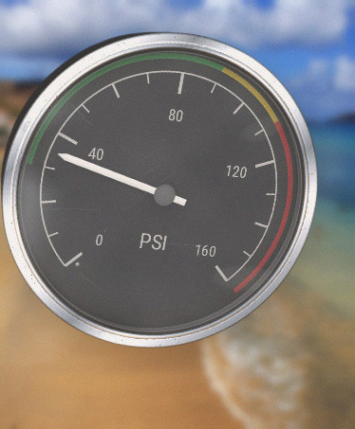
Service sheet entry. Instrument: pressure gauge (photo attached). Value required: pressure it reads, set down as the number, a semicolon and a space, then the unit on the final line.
35; psi
